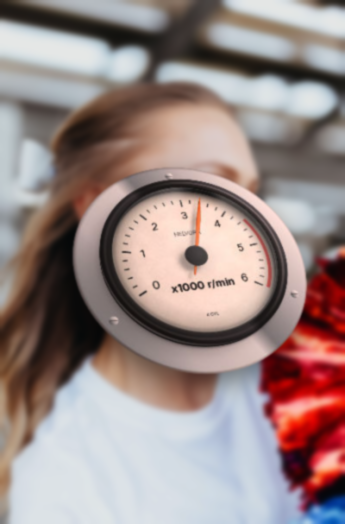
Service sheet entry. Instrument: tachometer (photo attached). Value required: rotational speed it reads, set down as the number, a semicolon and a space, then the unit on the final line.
3400; rpm
